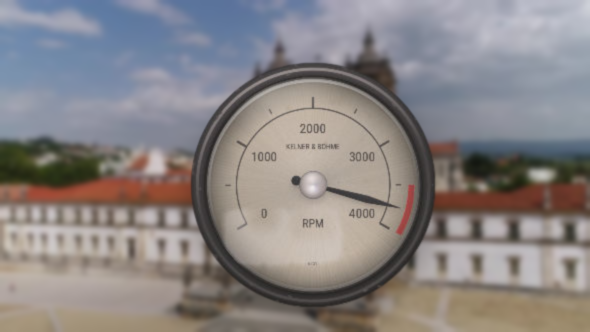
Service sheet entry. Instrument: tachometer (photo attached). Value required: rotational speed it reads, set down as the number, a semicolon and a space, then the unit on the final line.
3750; rpm
